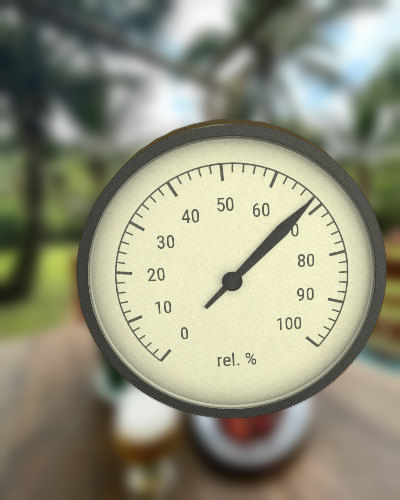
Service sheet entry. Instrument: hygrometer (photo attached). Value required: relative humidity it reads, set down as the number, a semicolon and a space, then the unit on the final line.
68; %
